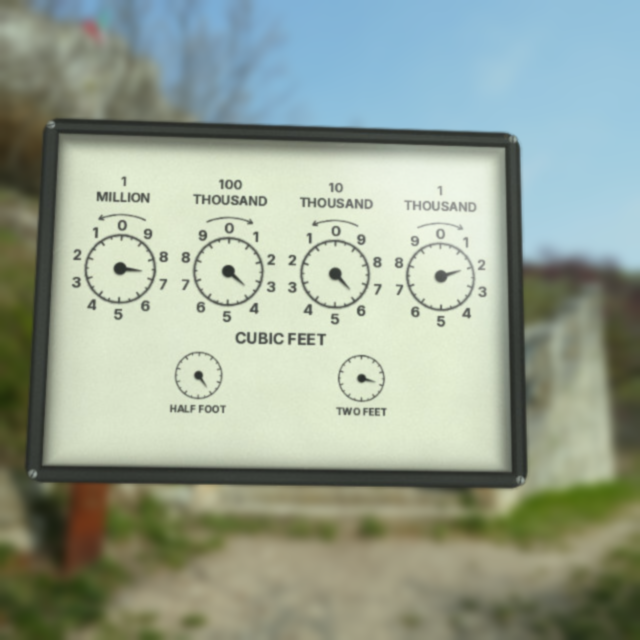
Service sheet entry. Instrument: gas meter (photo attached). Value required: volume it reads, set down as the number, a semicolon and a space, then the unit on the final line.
736200; ft³
